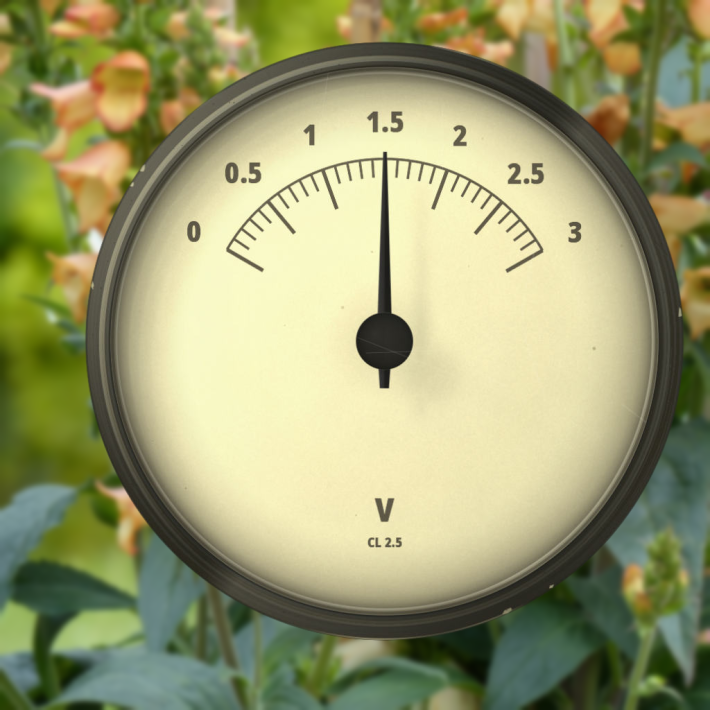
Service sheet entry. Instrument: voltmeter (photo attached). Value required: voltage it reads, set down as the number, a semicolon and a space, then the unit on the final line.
1.5; V
